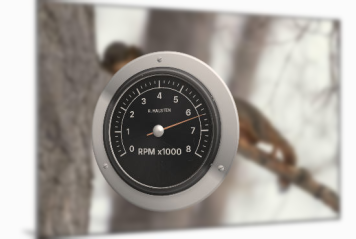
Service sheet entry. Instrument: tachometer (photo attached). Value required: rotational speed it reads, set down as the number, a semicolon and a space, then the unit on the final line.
6400; rpm
